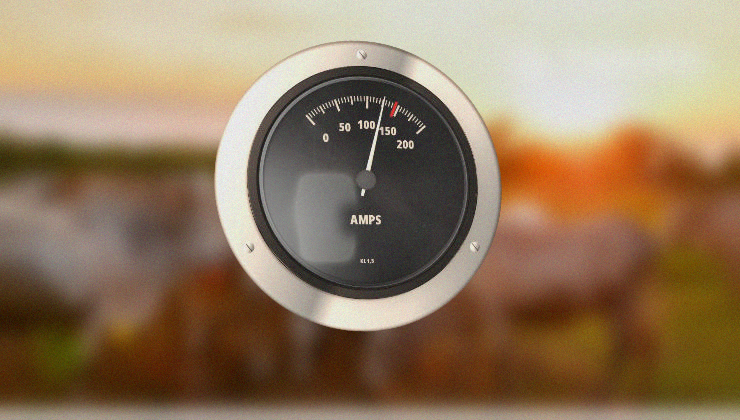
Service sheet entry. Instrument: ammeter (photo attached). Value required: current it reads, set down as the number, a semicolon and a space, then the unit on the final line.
125; A
